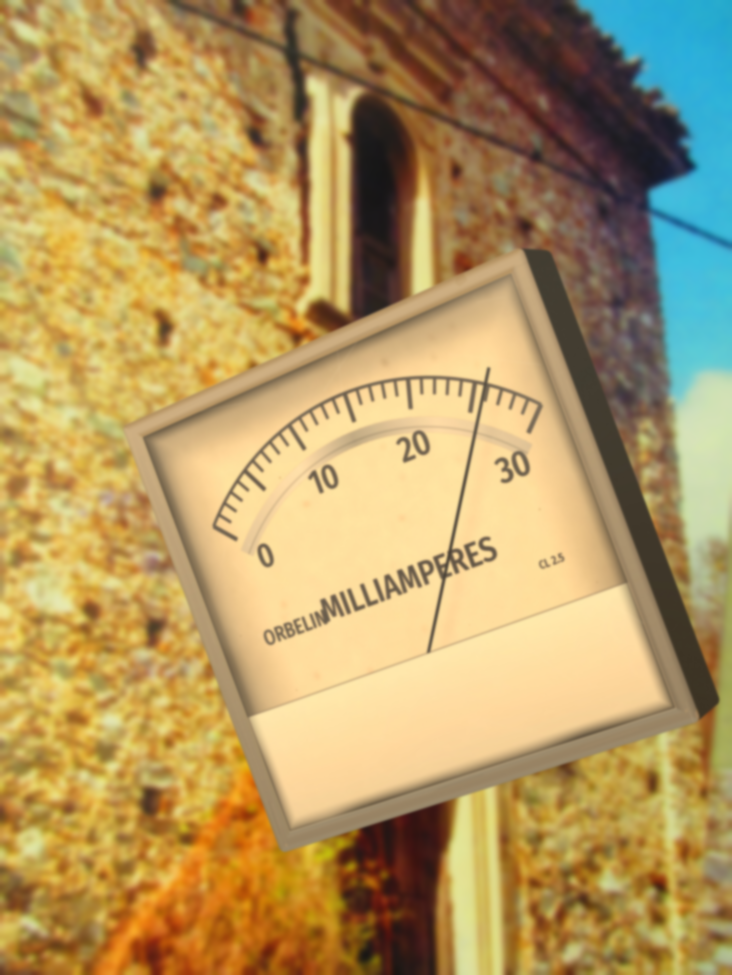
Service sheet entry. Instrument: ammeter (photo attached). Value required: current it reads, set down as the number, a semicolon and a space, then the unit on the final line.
26; mA
